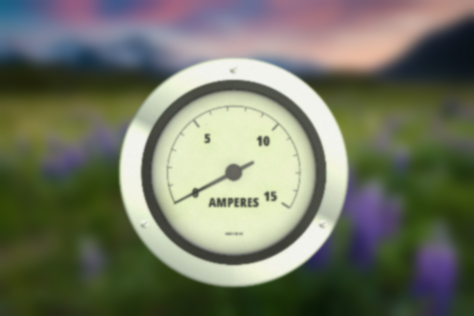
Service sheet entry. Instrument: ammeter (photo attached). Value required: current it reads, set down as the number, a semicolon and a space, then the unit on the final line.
0; A
